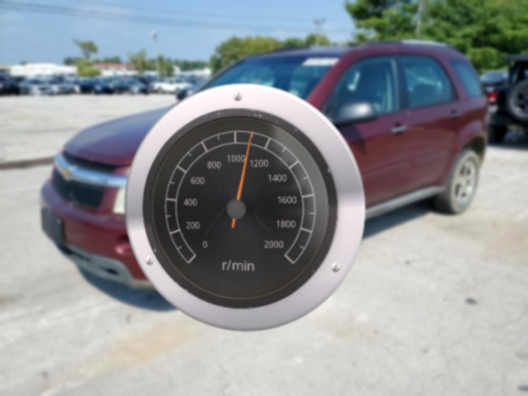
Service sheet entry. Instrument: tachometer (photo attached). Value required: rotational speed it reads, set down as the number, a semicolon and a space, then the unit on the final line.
1100; rpm
